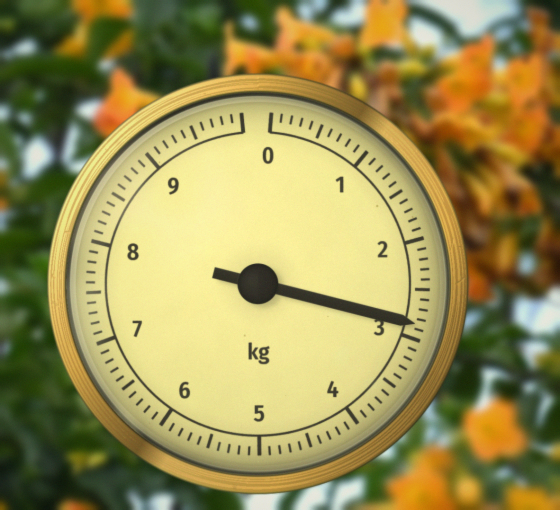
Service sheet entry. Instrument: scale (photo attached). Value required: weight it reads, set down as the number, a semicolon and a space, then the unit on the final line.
2.85; kg
